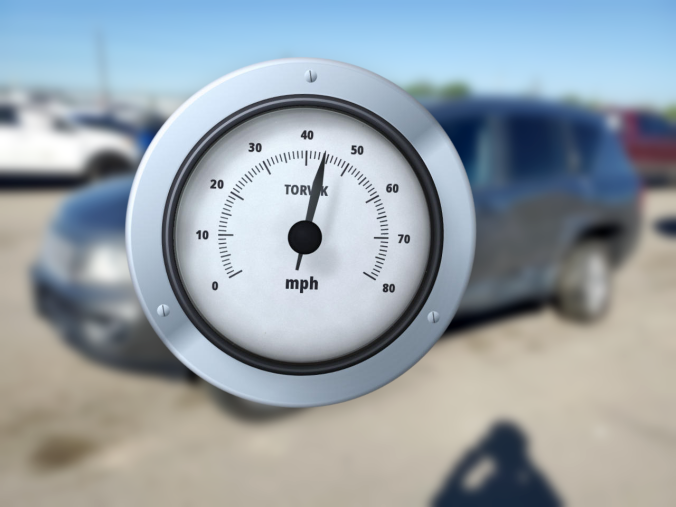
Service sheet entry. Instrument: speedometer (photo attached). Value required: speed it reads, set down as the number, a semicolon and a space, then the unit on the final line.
44; mph
